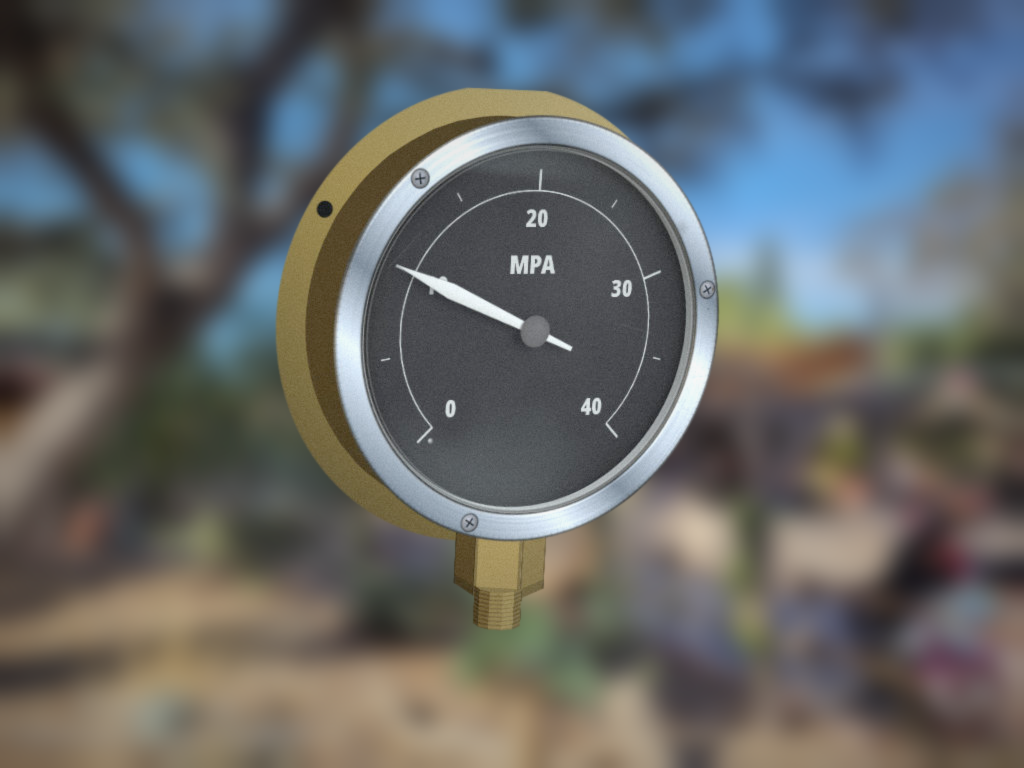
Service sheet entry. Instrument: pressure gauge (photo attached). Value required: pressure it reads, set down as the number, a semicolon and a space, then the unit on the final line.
10; MPa
